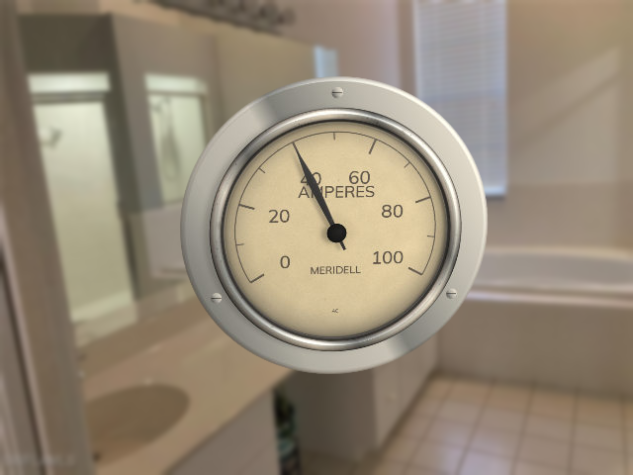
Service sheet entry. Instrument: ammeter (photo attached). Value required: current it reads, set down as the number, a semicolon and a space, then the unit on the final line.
40; A
